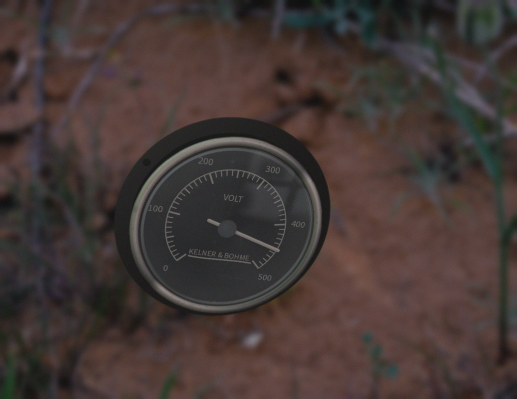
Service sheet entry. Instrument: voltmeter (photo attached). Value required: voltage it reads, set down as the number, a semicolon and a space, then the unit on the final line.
450; V
